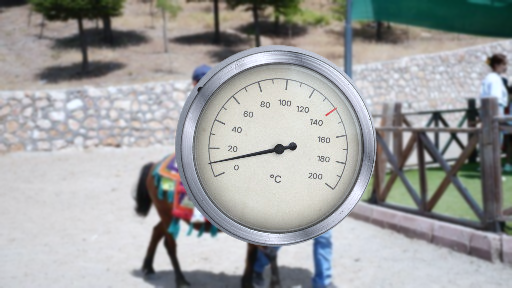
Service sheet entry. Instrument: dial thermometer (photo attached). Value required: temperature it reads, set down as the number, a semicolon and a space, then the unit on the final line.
10; °C
